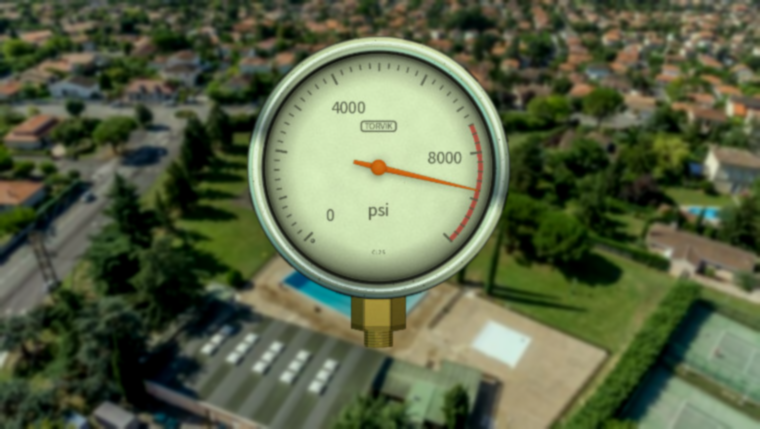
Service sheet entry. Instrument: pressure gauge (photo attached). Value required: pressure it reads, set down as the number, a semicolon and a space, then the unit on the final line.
8800; psi
